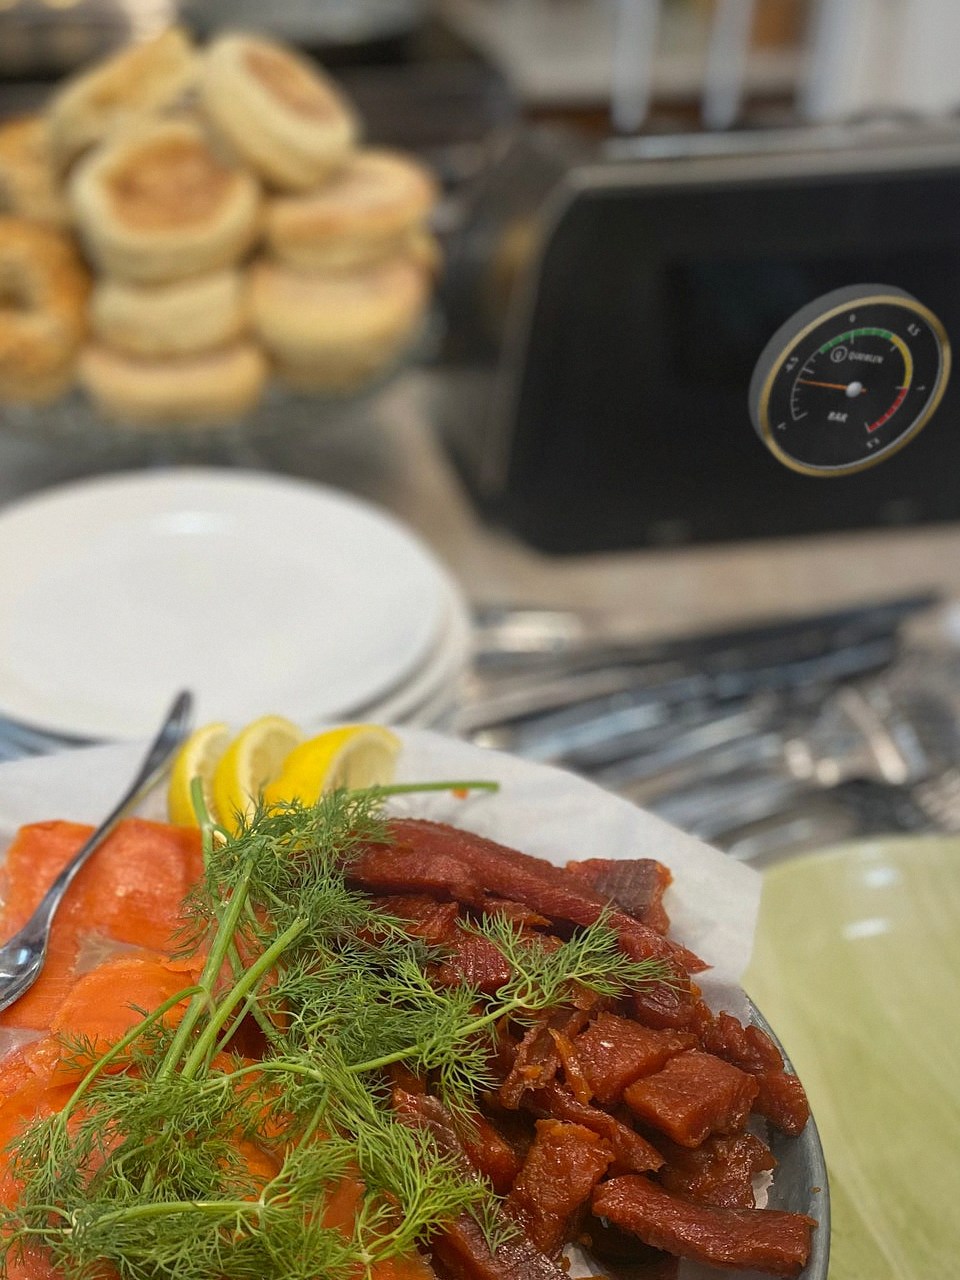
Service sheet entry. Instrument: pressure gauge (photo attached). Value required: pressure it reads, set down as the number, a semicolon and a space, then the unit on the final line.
-0.6; bar
